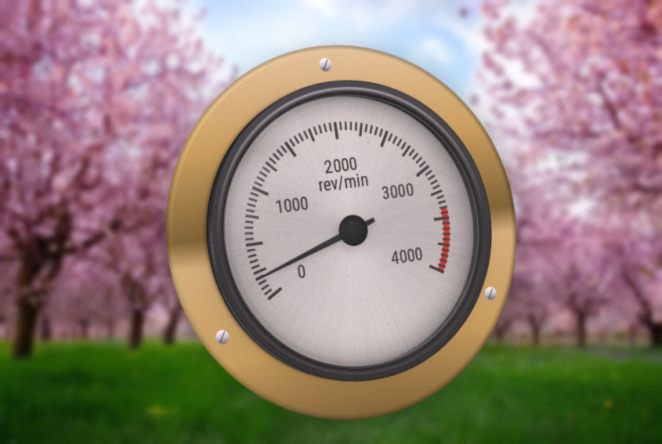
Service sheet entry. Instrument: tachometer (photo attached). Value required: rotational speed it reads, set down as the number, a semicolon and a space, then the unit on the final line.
200; rpm
